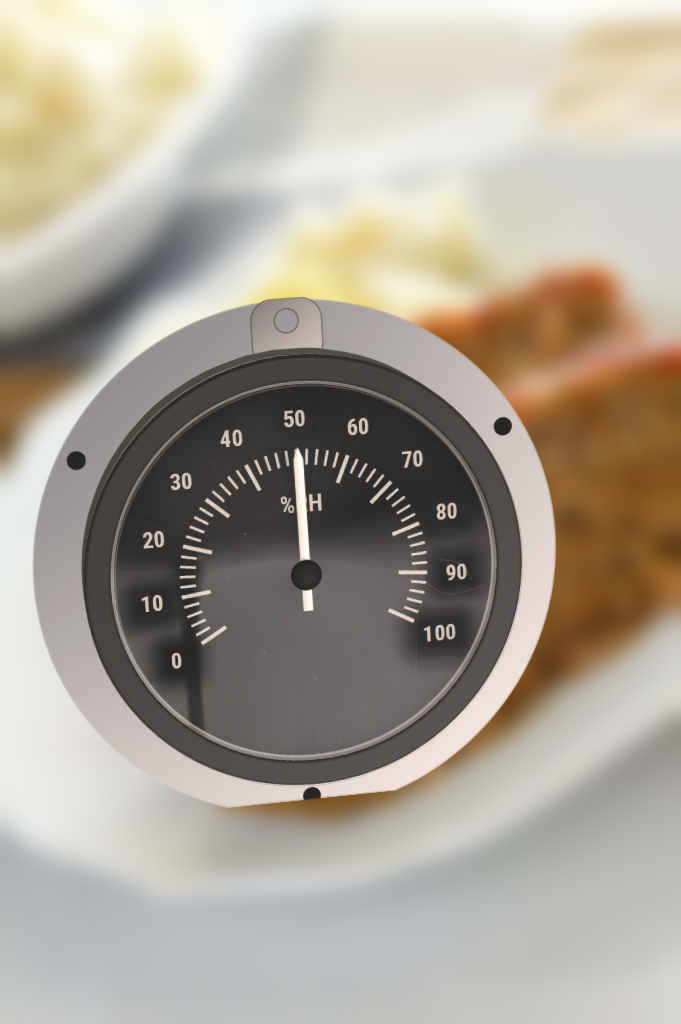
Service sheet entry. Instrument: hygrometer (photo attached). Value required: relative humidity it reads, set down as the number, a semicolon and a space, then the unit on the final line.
50; %
